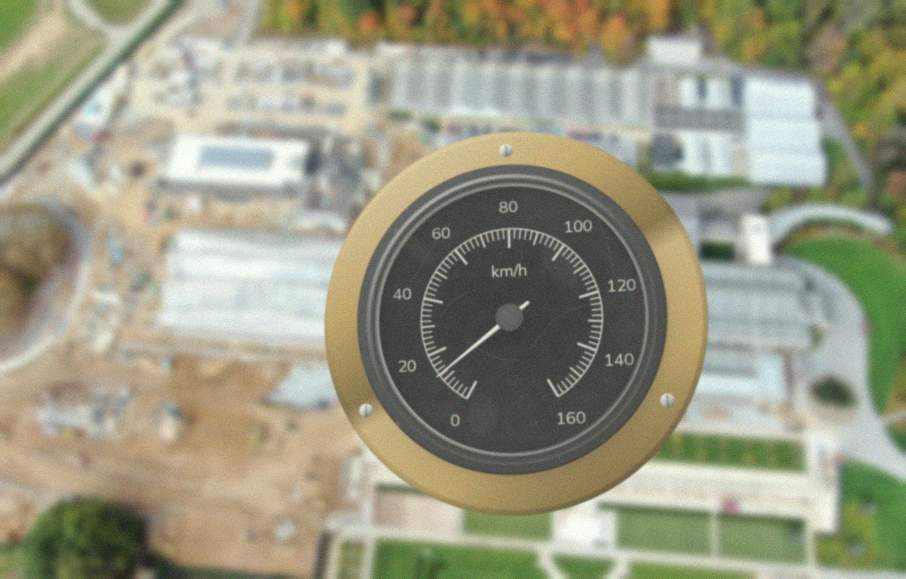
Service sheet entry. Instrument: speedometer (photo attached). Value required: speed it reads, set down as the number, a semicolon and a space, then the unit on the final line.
12; km/h
